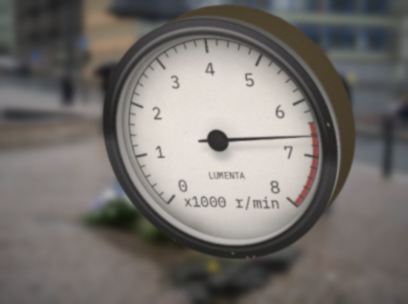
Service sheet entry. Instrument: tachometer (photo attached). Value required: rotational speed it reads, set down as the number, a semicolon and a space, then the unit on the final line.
6600; rpm
